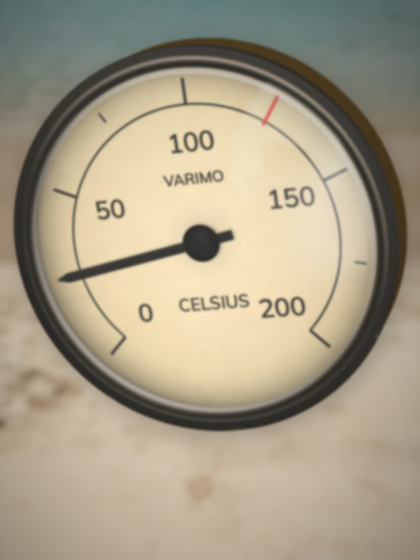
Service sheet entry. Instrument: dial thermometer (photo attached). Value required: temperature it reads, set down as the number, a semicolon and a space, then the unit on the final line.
25; °C
